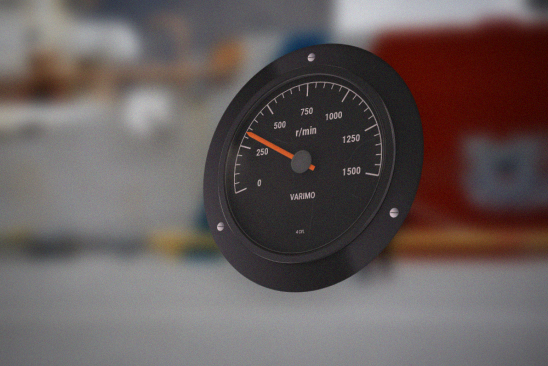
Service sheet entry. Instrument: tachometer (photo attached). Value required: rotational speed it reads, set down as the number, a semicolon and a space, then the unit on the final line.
325; rpm
